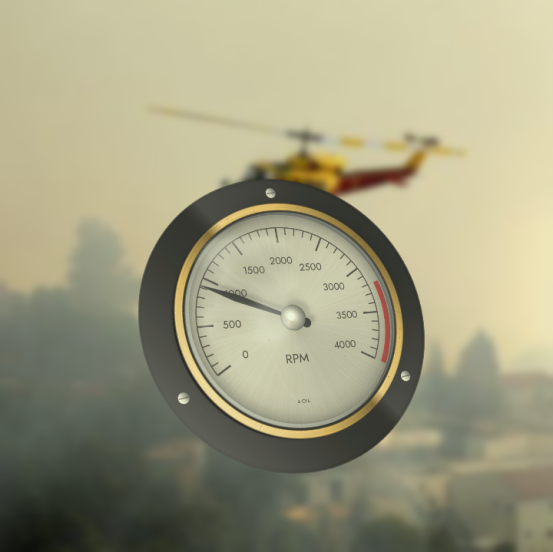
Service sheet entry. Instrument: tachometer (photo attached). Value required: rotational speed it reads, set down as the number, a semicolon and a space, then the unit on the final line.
900; rpm
